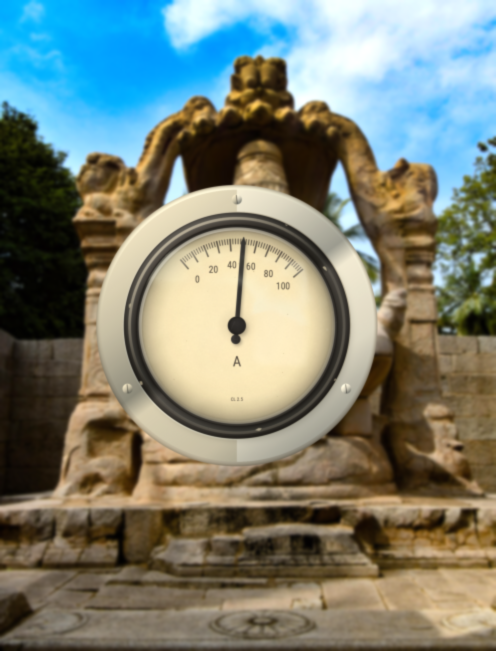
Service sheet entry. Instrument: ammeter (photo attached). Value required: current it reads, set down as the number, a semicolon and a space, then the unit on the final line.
50; A
